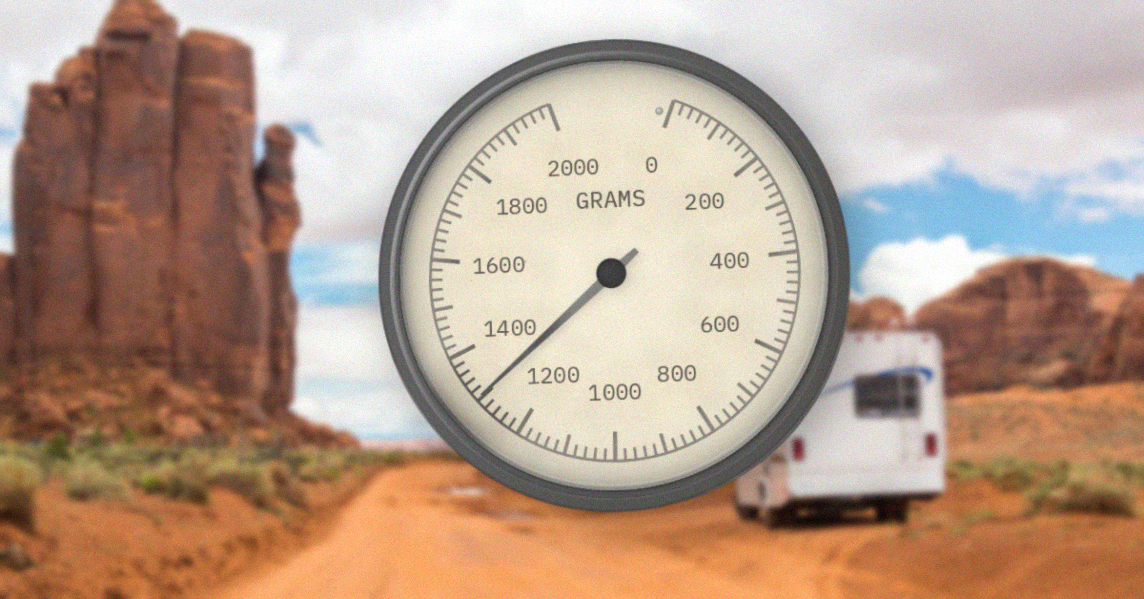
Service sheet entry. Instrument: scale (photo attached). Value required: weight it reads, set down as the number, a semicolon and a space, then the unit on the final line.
1300; g
